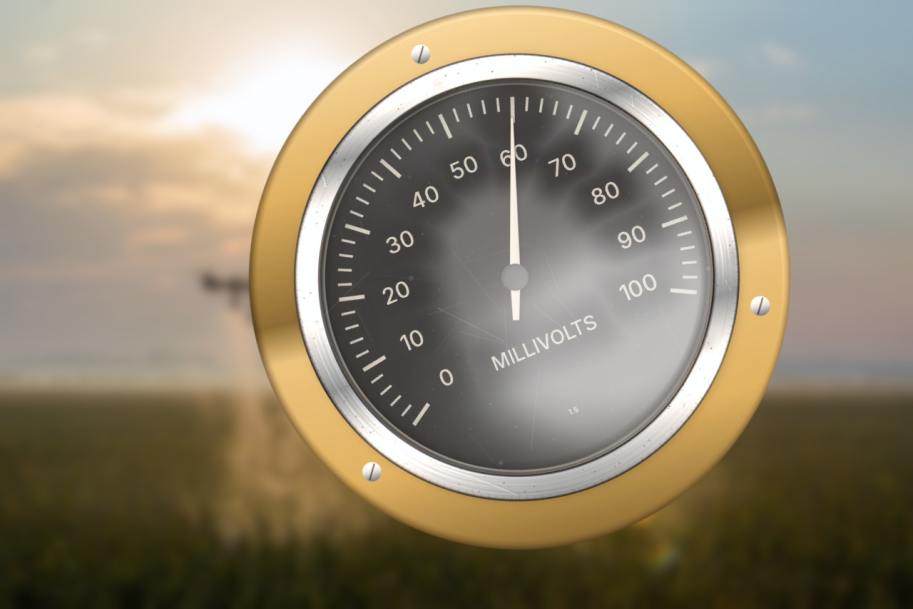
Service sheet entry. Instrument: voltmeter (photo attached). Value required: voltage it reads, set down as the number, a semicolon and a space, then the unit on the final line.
60; mV
